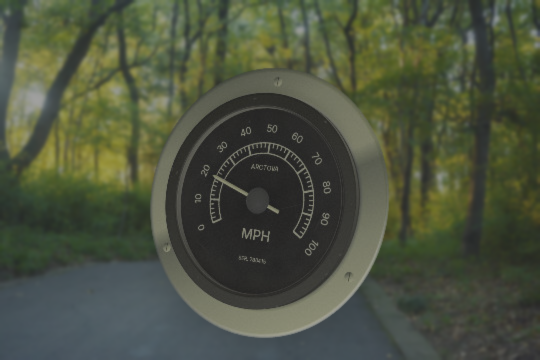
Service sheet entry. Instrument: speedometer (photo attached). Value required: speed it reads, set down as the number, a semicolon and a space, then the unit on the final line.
20; mph
